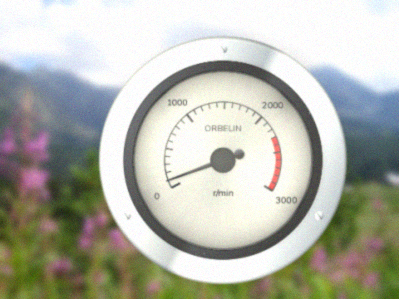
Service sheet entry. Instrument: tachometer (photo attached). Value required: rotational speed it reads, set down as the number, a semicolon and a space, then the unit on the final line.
100; rpm
